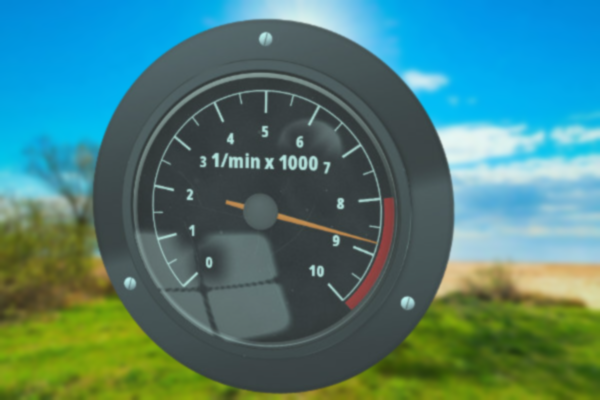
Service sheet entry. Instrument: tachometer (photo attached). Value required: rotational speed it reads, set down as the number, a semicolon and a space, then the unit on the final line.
8750; rpm
